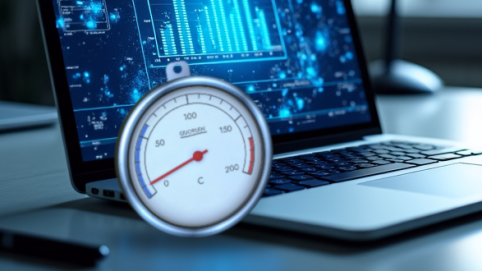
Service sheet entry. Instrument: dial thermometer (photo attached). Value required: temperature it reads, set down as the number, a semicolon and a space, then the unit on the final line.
10; °C
